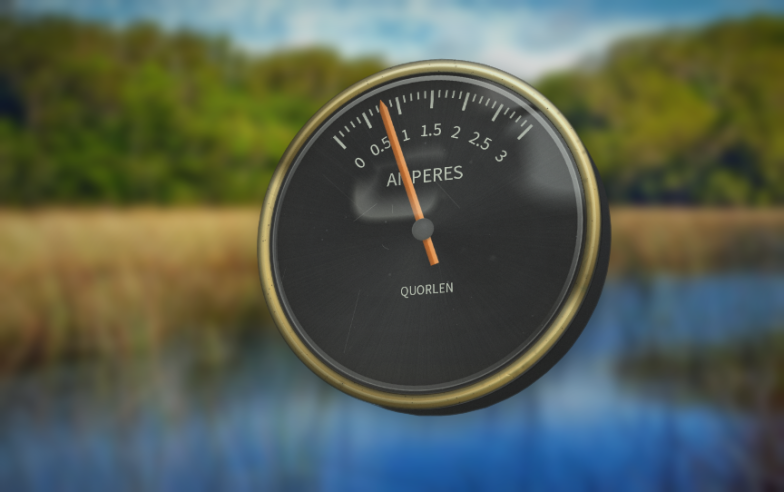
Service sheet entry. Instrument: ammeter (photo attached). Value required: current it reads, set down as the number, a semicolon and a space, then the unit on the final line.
0.8; A
